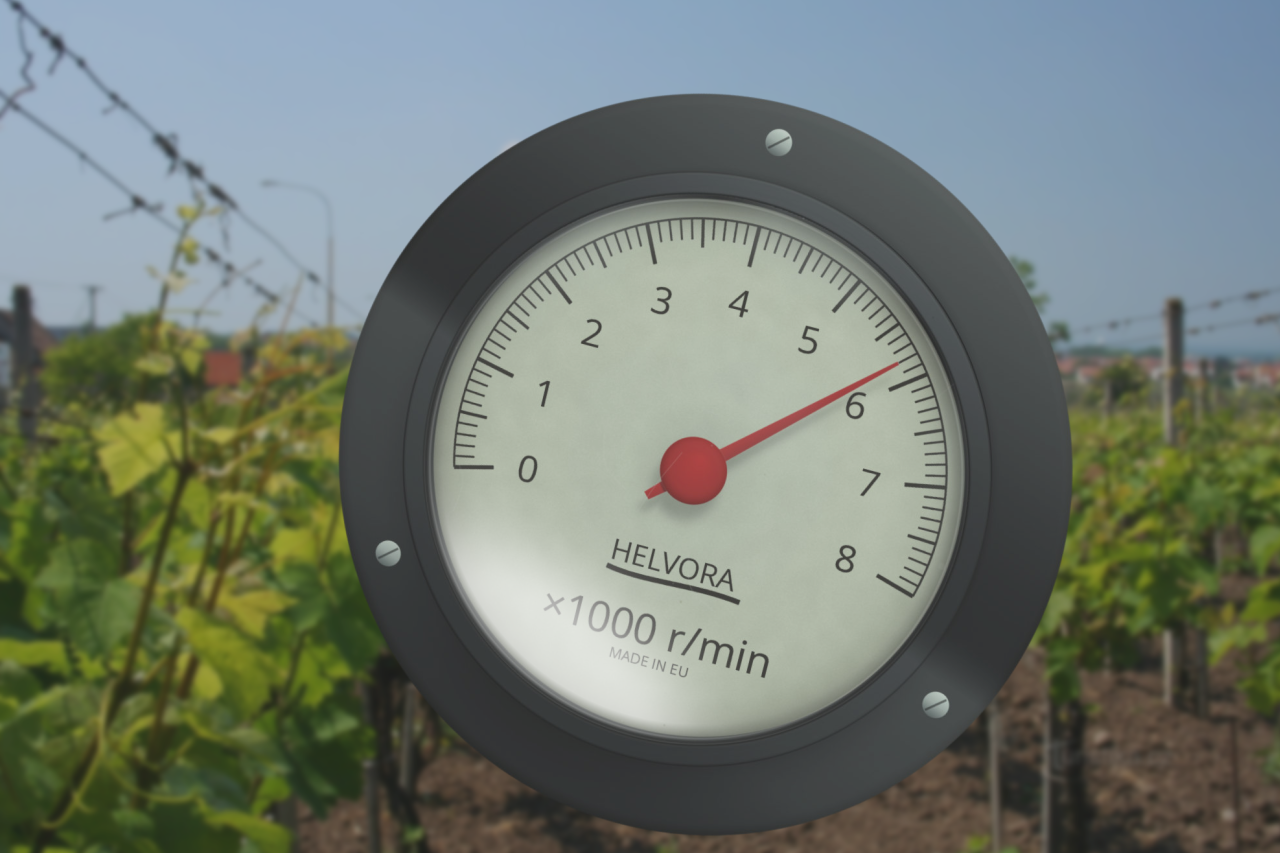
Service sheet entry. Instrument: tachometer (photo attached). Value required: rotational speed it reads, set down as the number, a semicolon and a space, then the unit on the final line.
5800; rpm
